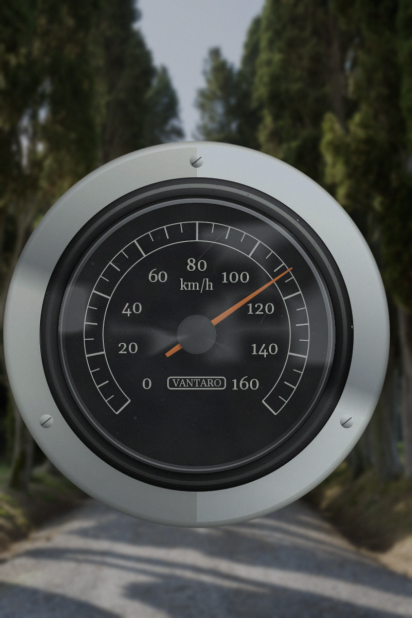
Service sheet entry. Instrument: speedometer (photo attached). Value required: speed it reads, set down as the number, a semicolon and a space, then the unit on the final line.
112.5; km/h
